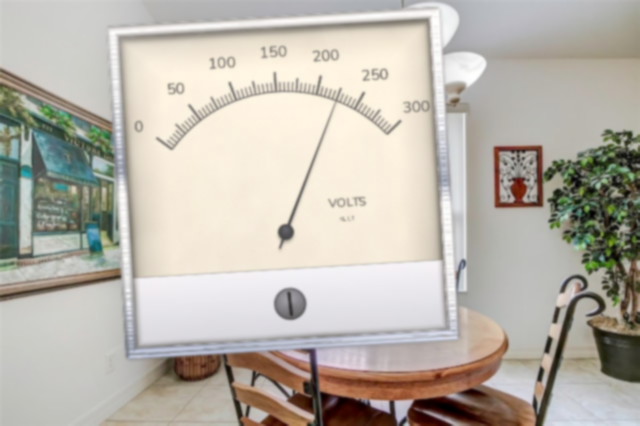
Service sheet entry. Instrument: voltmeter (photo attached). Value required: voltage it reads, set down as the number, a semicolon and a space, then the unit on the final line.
225; V
